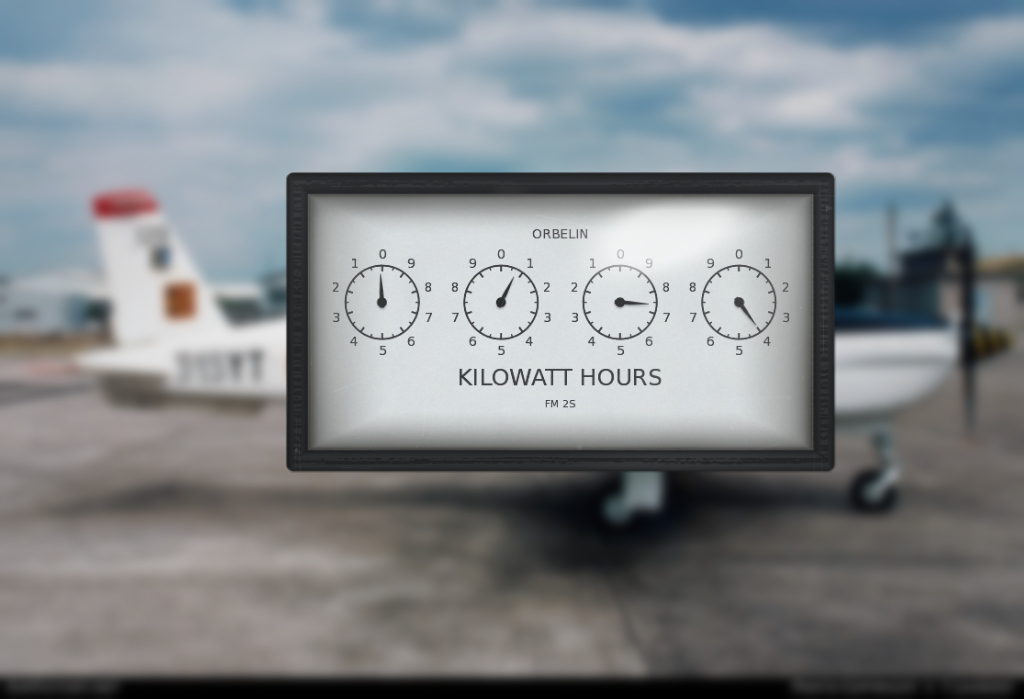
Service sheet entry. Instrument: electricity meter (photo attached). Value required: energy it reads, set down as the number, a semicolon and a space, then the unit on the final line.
74; kWh
